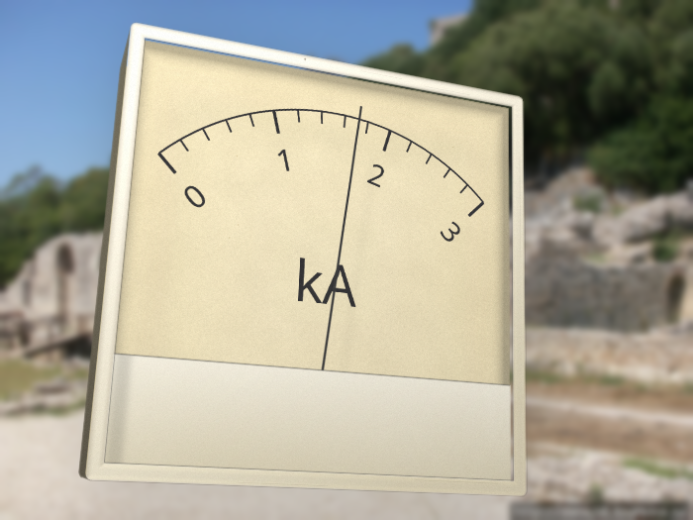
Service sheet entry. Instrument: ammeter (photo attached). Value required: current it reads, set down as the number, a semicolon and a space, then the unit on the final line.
1.7; kA
